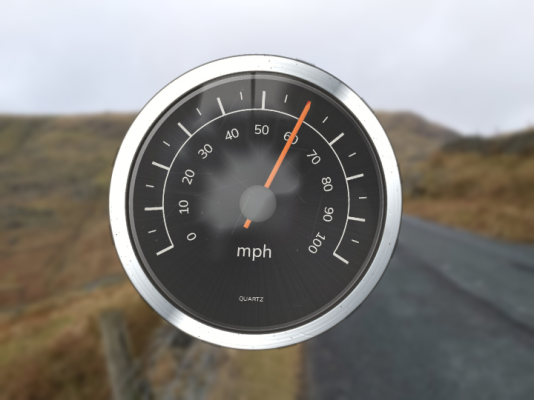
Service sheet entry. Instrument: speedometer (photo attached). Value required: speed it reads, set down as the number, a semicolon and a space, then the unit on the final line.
60; mph
